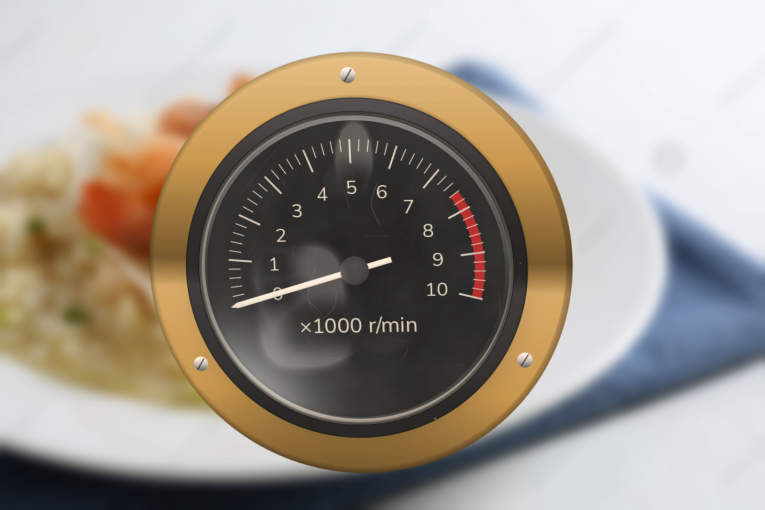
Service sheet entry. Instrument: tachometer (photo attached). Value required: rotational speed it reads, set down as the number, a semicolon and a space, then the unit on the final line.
0; rpm
